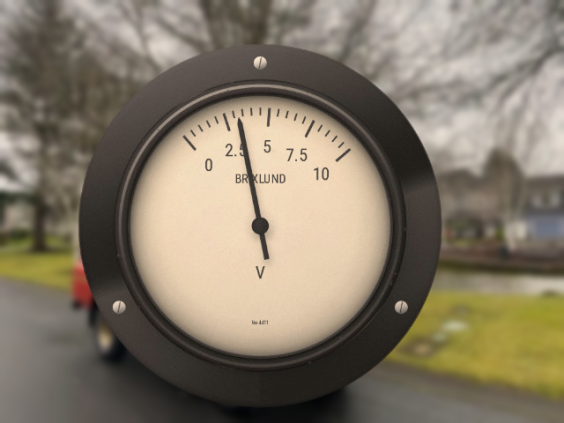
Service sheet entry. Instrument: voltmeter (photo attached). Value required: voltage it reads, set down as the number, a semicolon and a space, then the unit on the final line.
3.25; V
